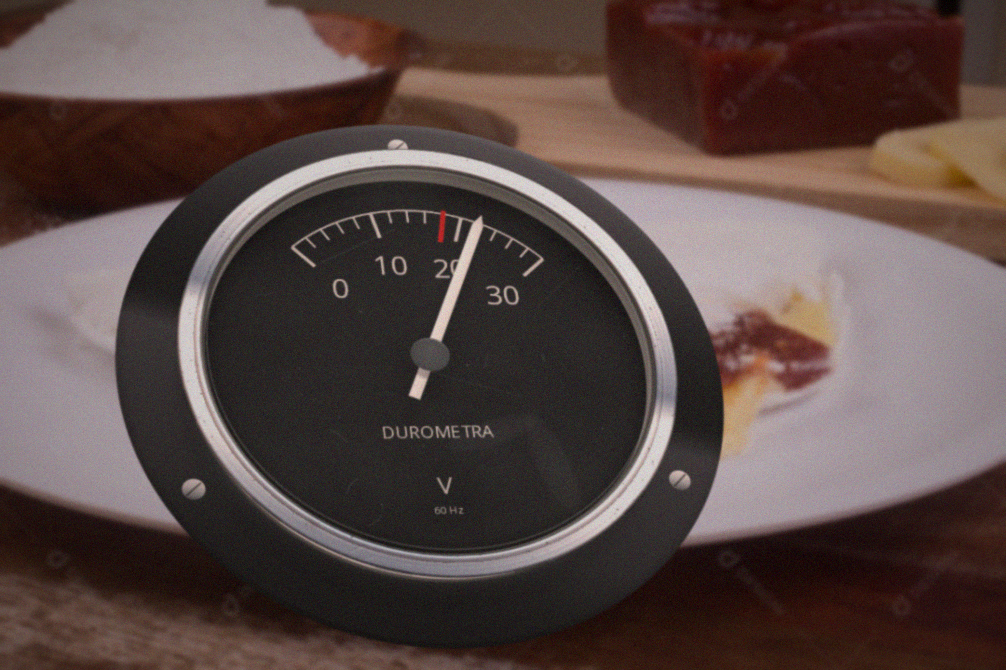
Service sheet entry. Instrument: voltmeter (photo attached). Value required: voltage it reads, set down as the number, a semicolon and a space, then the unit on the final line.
22; V
